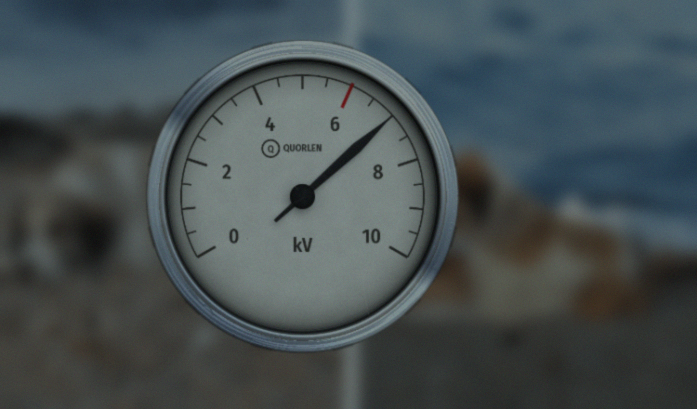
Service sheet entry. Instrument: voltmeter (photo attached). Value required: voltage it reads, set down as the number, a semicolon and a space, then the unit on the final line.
7; kV
